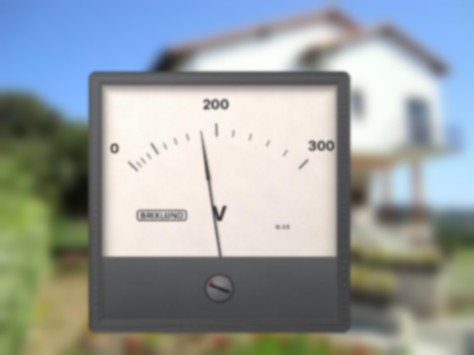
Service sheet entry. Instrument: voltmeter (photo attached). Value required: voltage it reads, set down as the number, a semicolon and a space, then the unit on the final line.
180; V
